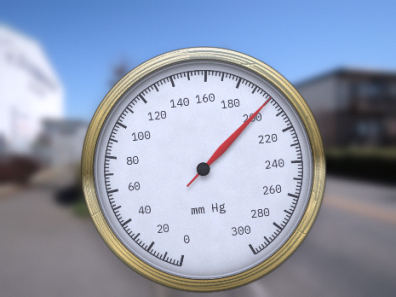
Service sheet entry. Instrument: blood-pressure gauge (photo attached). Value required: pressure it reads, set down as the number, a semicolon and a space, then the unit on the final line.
200; mmHg
